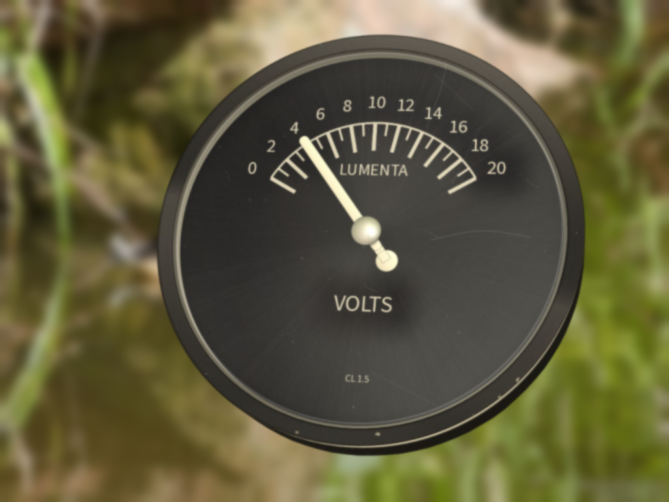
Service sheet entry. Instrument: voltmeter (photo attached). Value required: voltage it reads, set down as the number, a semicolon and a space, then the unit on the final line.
4; V
